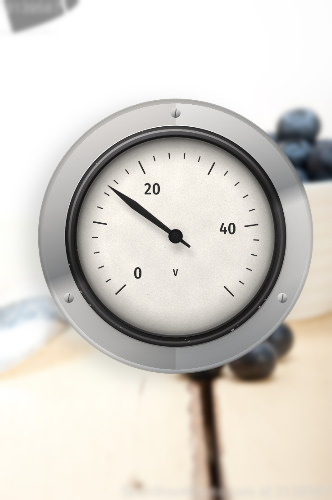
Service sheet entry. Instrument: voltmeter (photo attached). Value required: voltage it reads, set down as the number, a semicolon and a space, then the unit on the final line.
15; V
